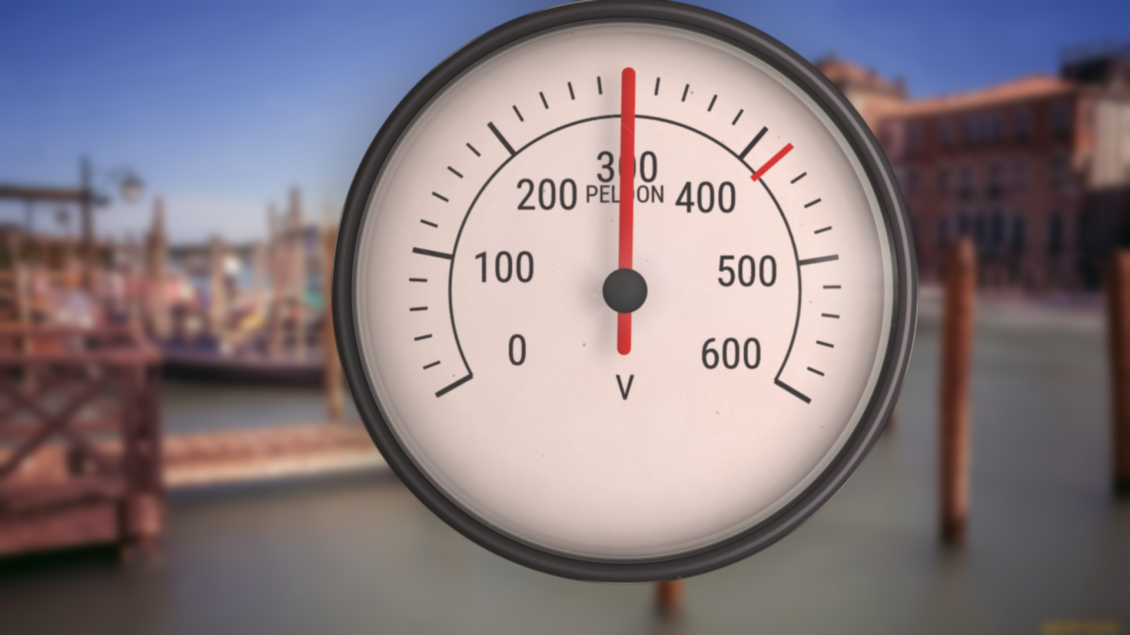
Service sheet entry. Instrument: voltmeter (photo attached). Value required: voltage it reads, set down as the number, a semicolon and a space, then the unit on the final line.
300; V
